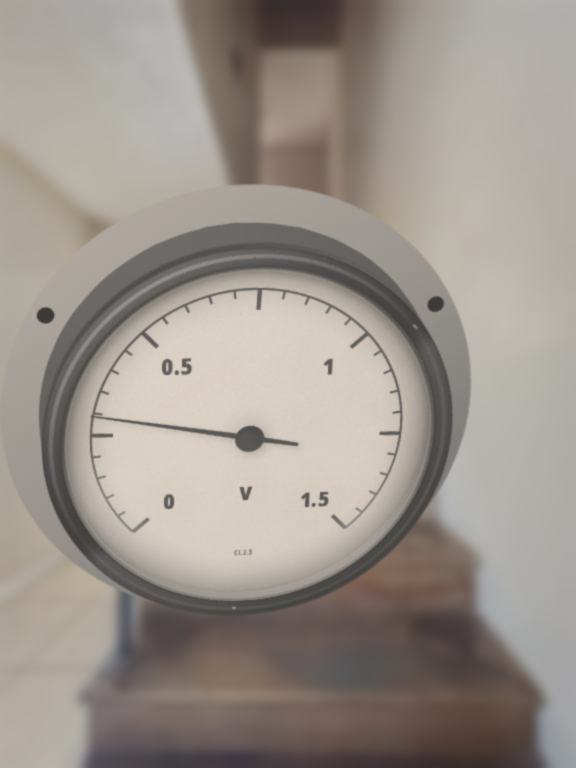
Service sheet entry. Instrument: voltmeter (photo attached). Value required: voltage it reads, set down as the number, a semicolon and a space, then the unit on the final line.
0.3; V
